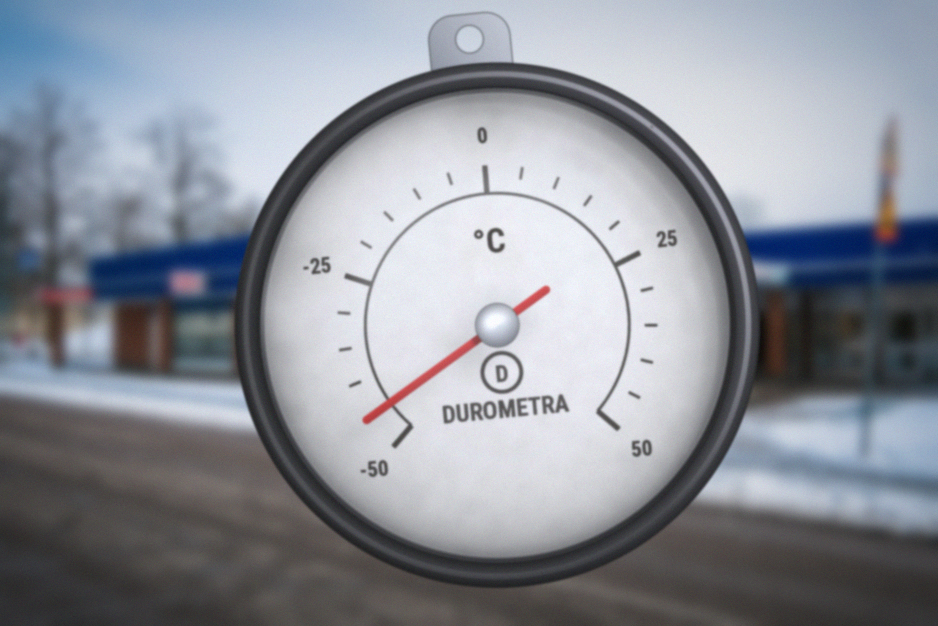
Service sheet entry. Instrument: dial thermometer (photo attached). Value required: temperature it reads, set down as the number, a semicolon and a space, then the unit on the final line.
-45; °C
